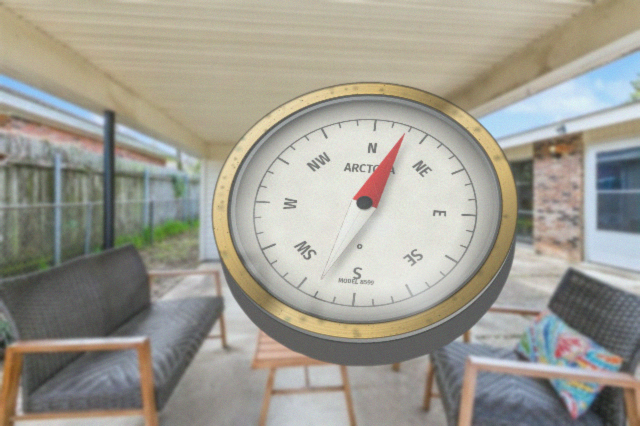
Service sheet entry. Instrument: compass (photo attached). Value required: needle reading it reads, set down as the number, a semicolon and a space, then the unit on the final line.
20; °
